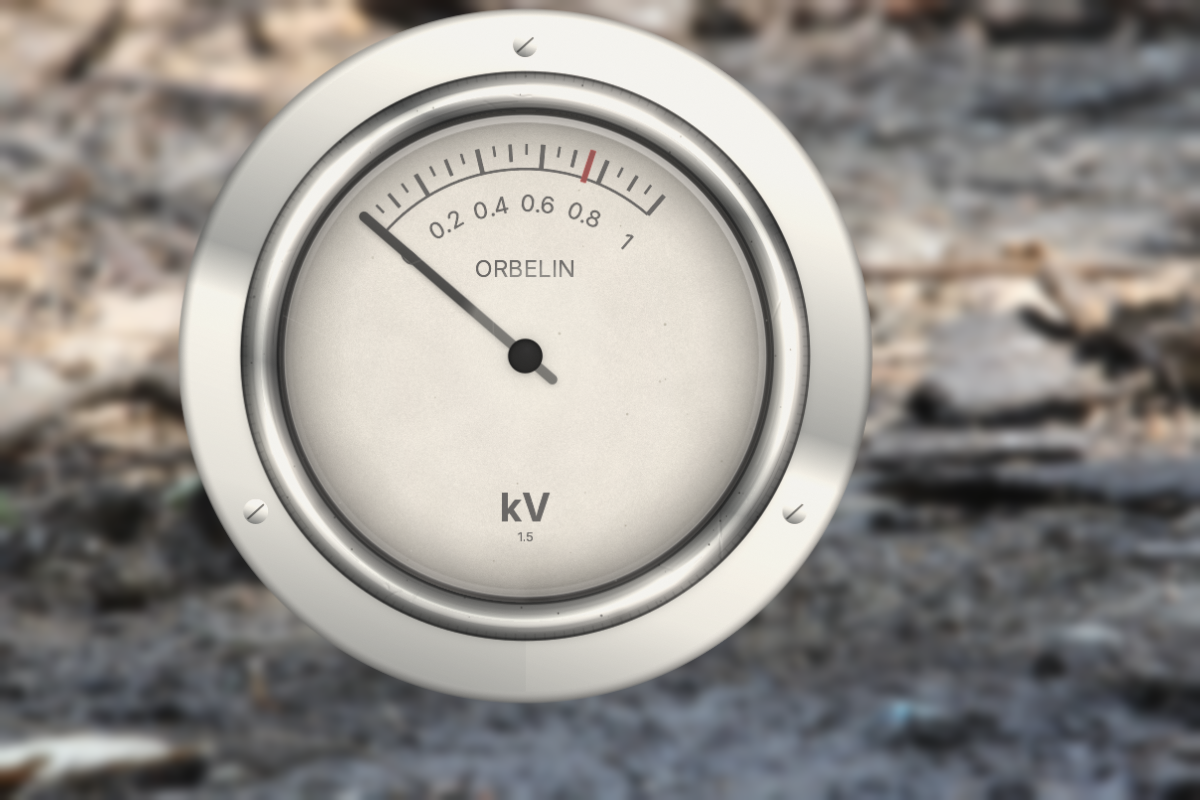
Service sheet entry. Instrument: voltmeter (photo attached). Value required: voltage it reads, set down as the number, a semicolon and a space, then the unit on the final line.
0; kV
